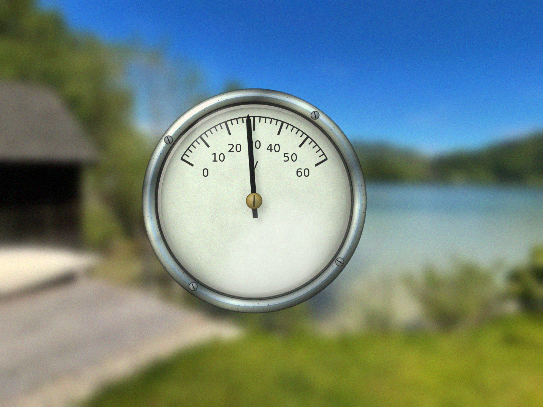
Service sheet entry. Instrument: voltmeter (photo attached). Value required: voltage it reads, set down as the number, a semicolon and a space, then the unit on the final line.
28; V
